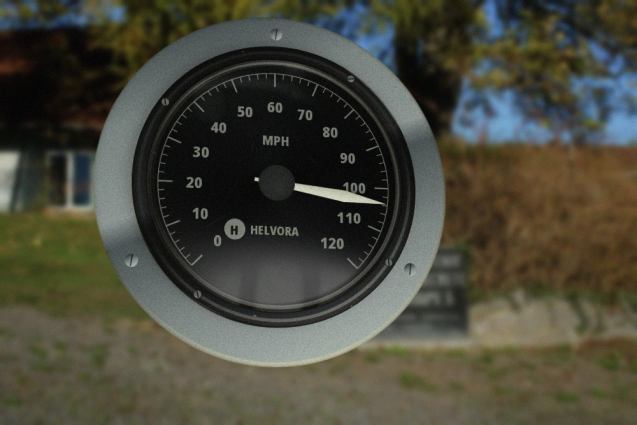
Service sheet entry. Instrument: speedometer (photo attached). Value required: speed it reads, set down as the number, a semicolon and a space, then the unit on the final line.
104; mph
